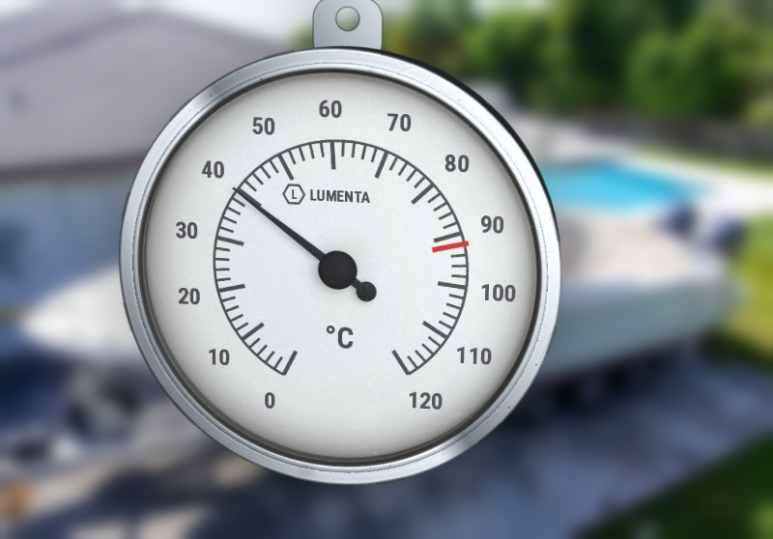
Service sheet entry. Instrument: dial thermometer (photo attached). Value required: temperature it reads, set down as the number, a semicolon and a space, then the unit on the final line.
40; °C
